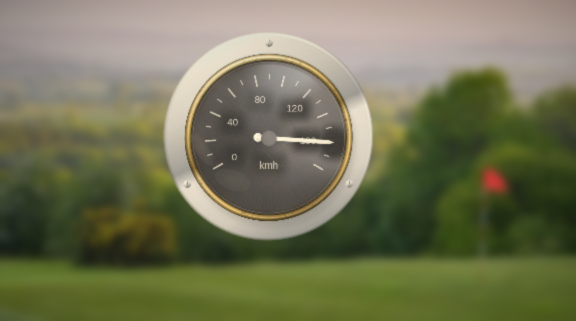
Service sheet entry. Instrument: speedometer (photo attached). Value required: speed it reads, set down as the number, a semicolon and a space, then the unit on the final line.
160; km/h
